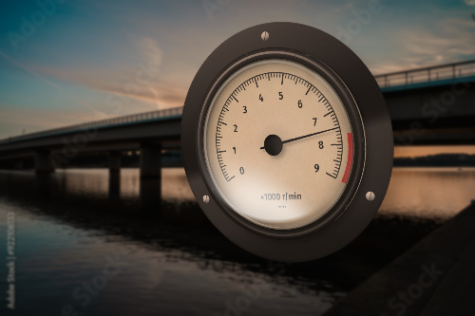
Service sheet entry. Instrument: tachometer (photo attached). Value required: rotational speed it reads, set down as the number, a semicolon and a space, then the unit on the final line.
7500; rpm
